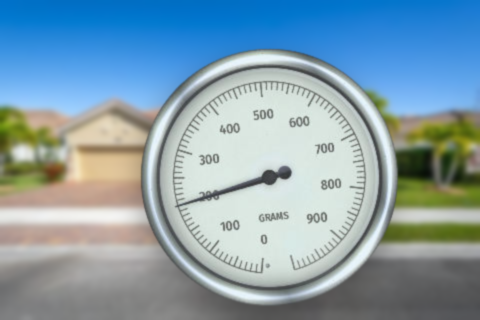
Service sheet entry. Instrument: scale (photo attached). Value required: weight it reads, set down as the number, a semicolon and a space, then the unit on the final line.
200; g
